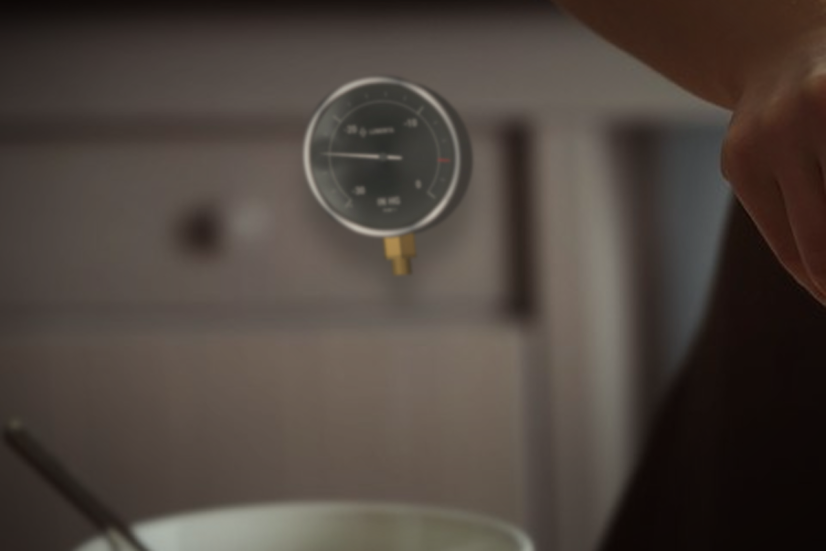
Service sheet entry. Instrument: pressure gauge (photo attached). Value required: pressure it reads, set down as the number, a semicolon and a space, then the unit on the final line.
-24; inHg
